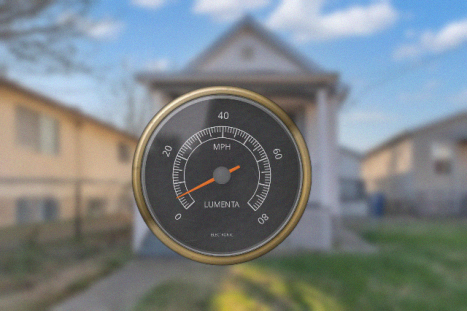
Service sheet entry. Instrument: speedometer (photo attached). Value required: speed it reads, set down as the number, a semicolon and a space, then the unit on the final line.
5; mph
